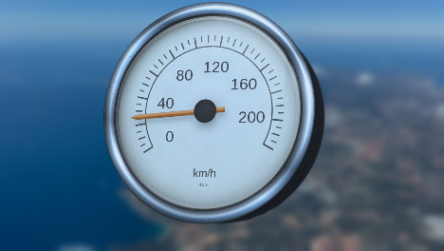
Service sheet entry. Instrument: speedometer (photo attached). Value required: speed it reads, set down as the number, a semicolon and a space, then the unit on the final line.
25; km/h
